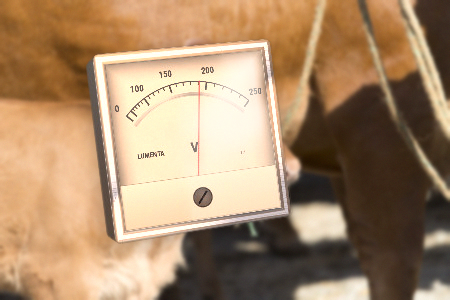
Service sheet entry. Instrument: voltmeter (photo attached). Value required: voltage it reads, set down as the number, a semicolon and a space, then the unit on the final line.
190; V
